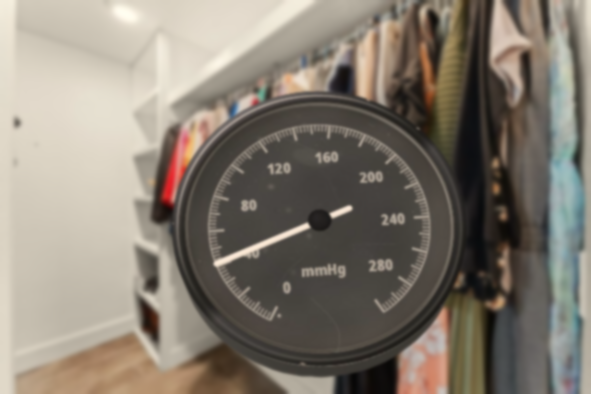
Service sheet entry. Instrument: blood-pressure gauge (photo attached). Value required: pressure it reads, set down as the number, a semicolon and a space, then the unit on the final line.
40; mmHg
